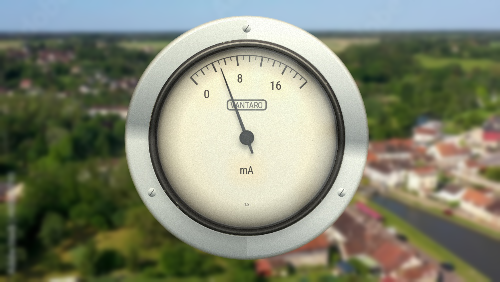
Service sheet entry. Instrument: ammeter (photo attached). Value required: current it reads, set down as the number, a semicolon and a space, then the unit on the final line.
5; mA
